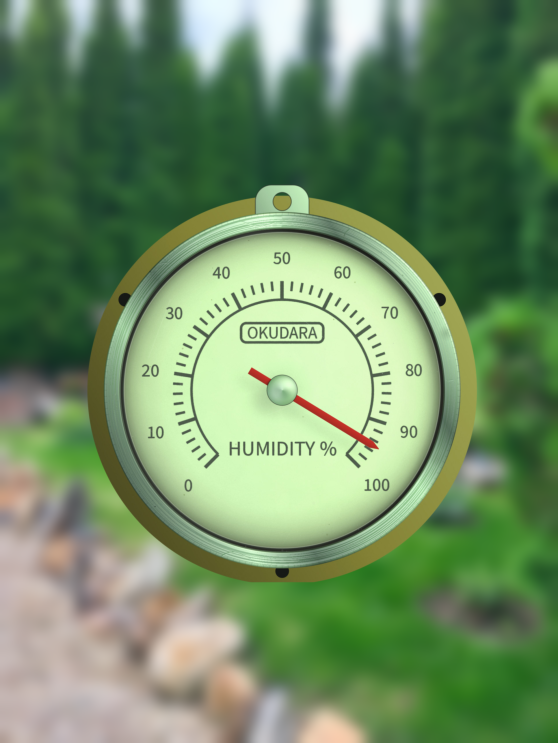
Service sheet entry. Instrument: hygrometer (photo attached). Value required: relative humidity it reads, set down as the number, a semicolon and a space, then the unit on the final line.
95; %
